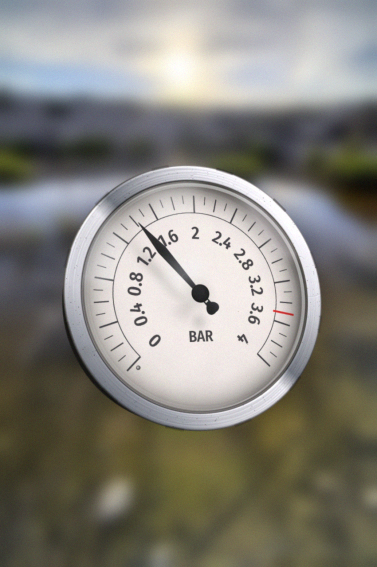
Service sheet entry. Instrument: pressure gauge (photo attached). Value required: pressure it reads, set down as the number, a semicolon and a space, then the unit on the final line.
1.4; bar
